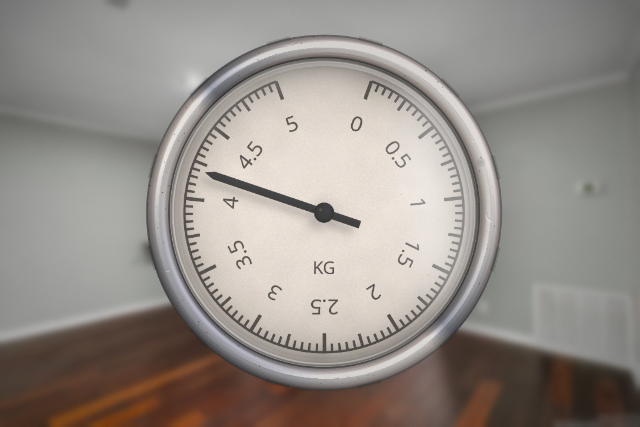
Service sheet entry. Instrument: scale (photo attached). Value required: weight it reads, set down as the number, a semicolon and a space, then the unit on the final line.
4.2; kg
